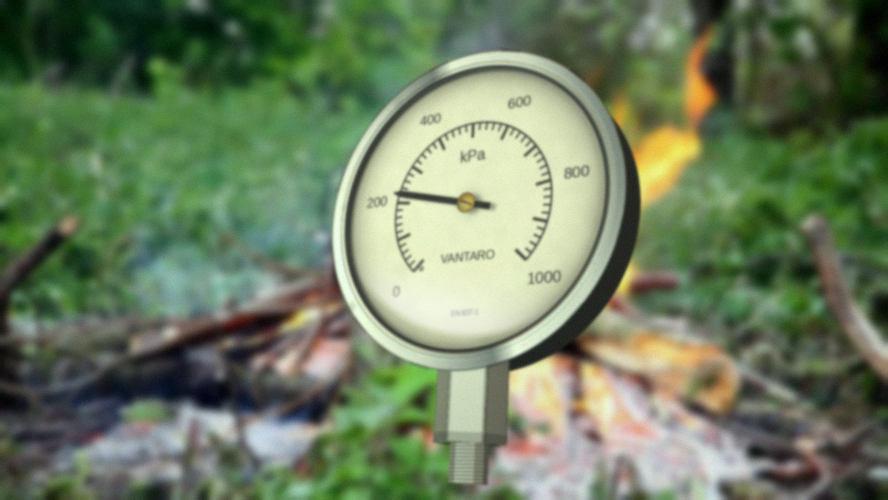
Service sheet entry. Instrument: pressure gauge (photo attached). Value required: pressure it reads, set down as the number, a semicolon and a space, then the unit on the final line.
220; kPa
